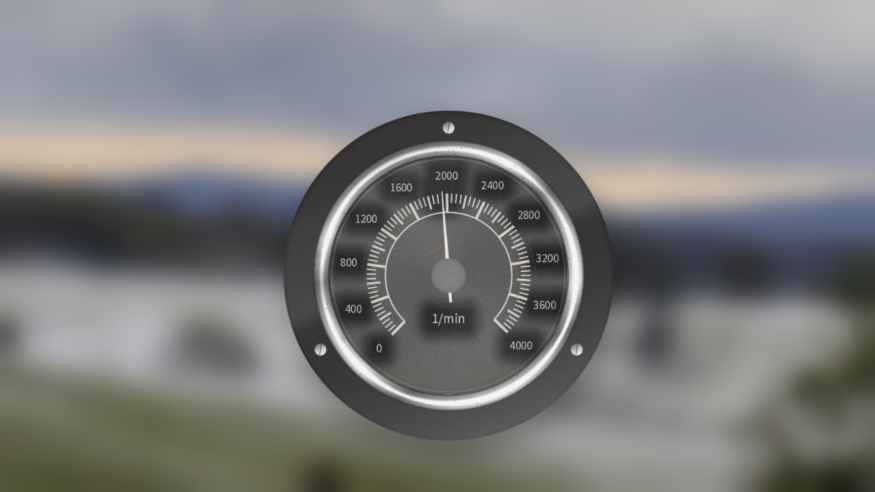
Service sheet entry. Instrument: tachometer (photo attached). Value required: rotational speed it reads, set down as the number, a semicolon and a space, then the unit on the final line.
1950; rpm
